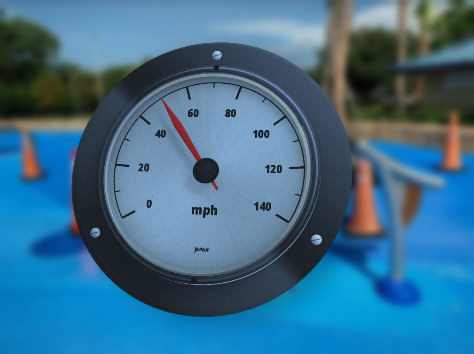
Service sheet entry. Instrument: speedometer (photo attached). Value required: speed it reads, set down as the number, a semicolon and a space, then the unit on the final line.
50; mph
